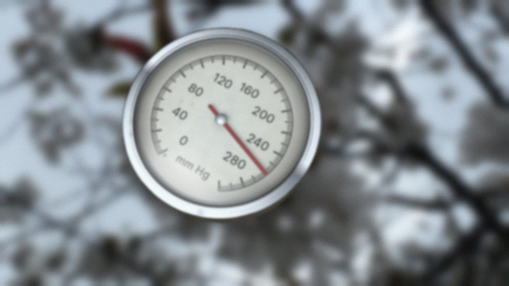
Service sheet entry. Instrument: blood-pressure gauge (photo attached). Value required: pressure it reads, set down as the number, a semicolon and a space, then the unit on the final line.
260; mmHg
